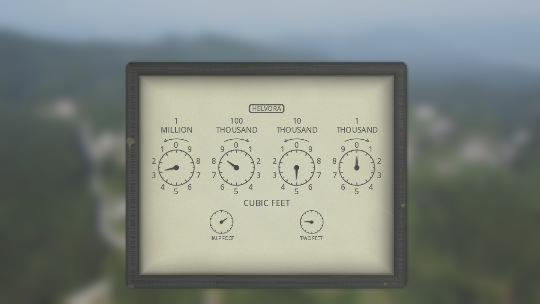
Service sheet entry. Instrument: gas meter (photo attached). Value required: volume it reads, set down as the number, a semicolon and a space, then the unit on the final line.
285000; ft³
